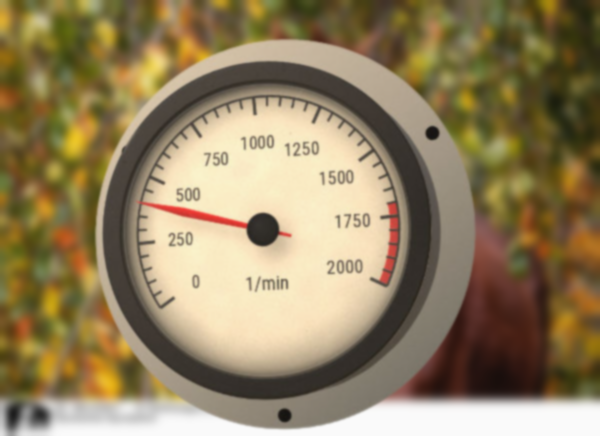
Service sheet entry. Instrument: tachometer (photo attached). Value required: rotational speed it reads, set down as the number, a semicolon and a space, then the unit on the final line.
400; rpm
